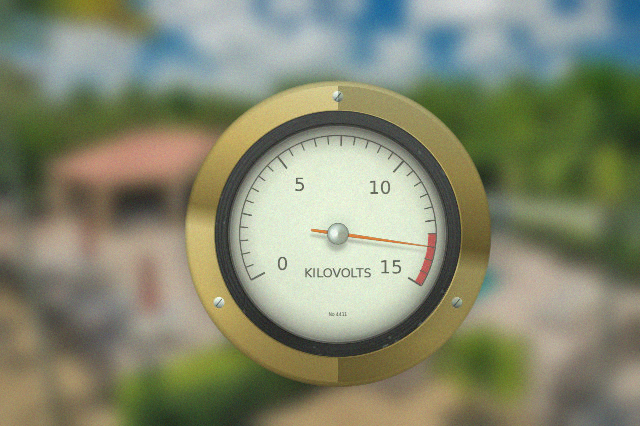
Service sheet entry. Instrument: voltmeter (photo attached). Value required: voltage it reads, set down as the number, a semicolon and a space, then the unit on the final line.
13.5; kV
